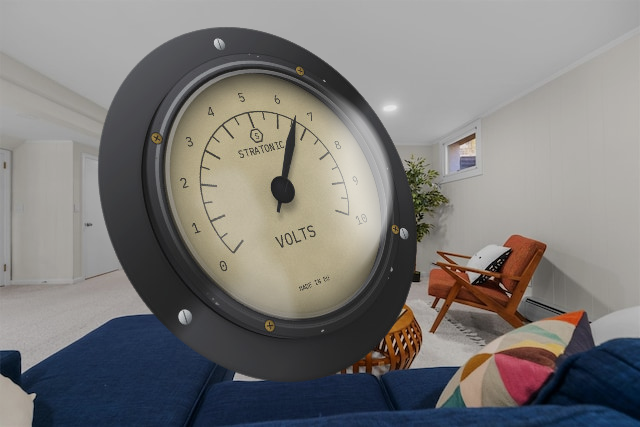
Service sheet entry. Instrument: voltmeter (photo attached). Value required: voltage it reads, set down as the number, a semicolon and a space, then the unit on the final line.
6.5; V
